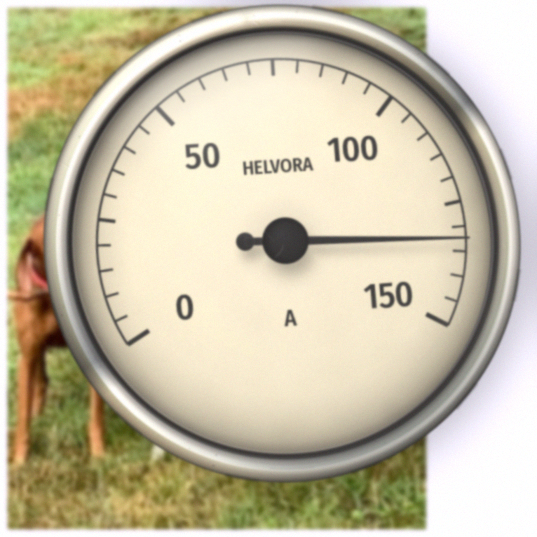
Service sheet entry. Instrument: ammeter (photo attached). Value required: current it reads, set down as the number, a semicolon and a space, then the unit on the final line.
132.5; A
